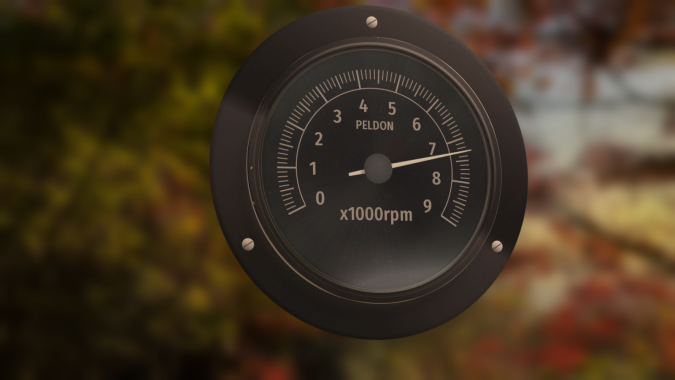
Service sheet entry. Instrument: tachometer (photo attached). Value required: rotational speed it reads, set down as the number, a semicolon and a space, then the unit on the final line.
7300; rpm
